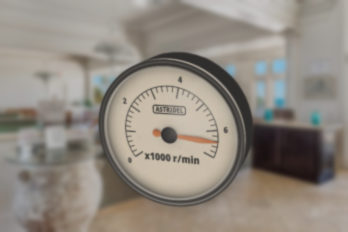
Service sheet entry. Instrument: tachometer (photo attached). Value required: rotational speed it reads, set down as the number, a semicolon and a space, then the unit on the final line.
6400; rpm
